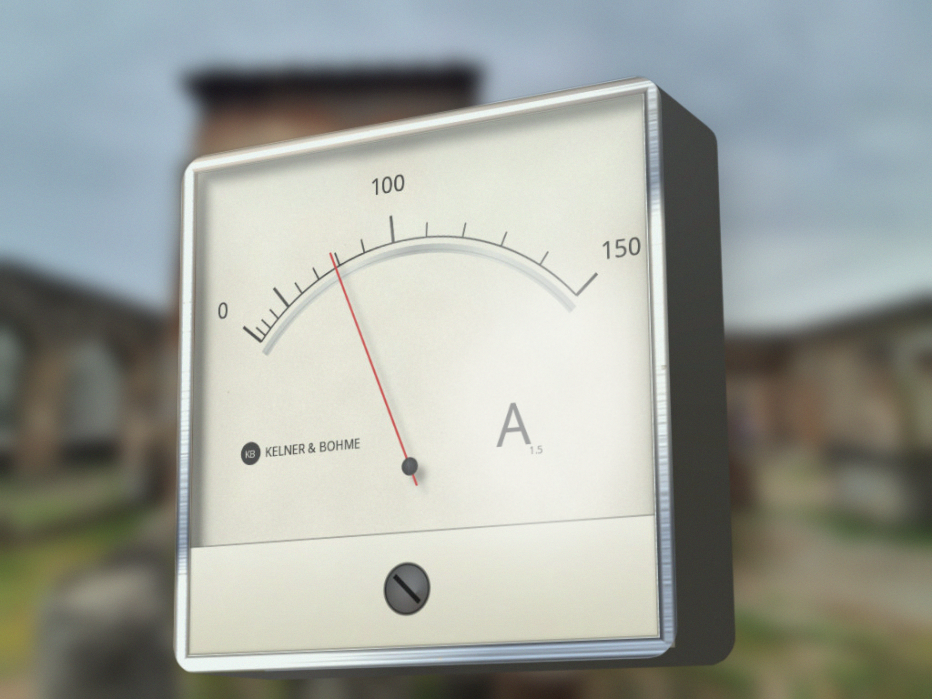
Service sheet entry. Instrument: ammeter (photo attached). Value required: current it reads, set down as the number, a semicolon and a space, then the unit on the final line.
80; A
